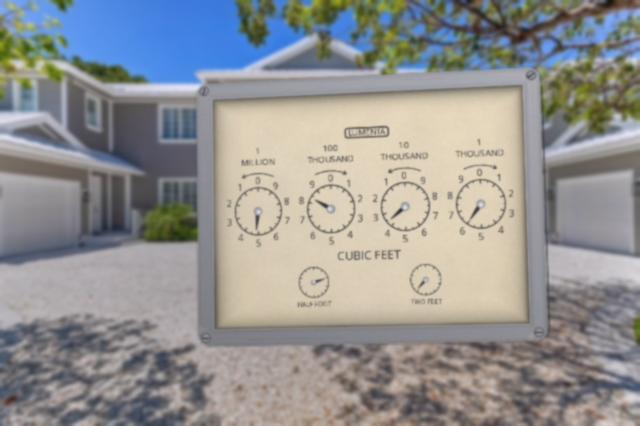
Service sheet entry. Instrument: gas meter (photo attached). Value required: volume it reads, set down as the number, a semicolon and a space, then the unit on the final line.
483600; ft³
